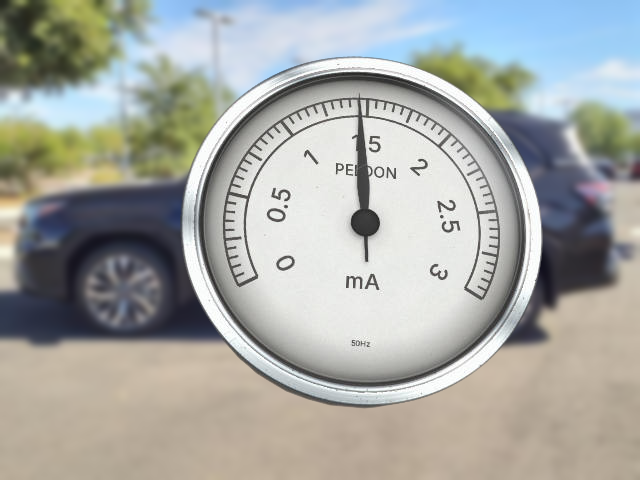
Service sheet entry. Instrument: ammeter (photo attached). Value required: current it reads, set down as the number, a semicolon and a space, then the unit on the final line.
1.45; mA
